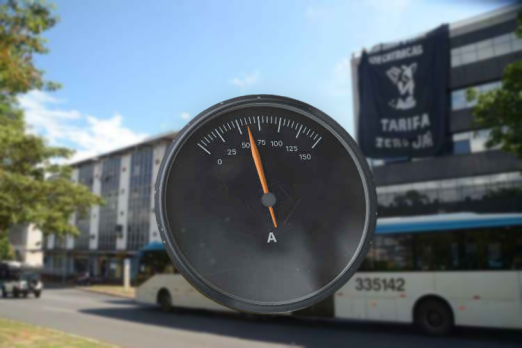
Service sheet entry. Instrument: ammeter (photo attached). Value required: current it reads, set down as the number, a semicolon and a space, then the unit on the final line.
60; A
